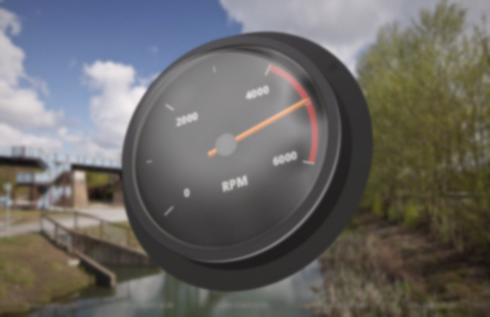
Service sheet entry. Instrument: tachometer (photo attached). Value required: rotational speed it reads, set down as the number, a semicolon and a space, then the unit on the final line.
5000; rpm
